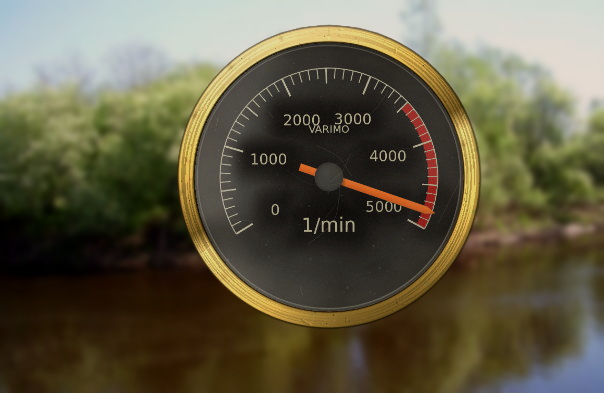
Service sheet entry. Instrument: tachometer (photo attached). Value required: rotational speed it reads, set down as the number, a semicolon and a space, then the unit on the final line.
4800; rpm
